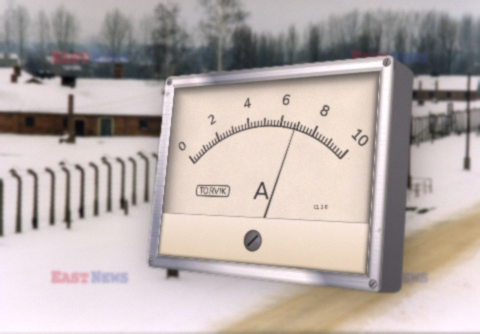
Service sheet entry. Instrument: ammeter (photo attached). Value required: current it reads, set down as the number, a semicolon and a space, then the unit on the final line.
7; A
